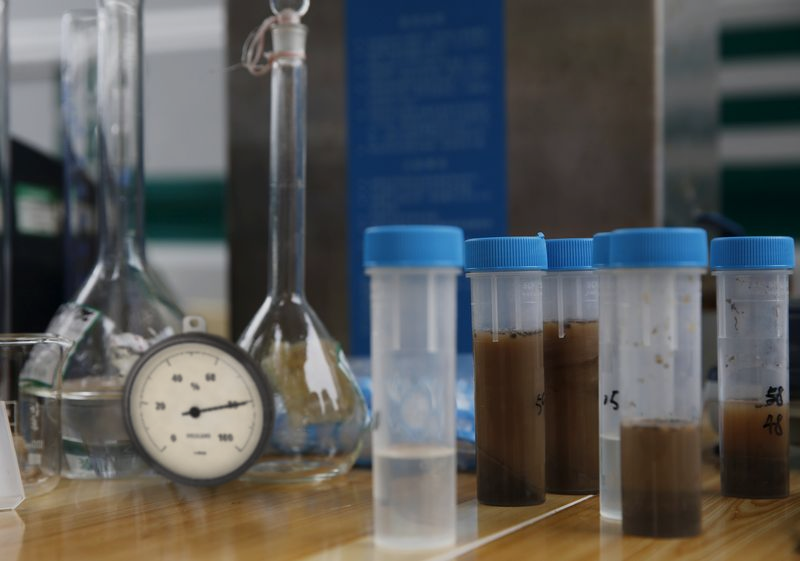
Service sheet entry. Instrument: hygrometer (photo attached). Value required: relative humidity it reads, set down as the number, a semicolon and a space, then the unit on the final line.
80; %
